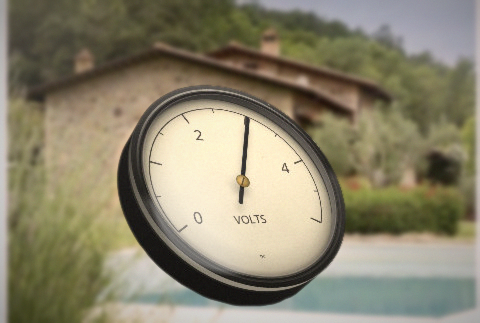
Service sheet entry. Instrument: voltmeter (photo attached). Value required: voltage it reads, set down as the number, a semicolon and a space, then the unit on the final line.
3; V
